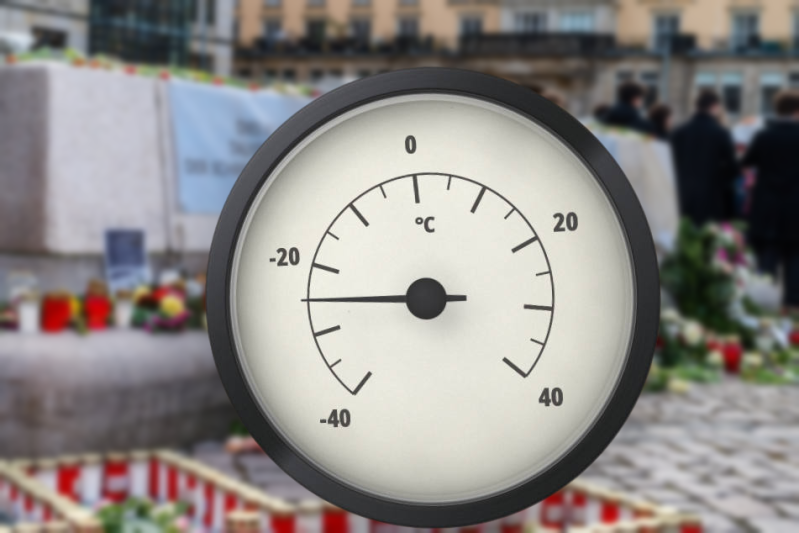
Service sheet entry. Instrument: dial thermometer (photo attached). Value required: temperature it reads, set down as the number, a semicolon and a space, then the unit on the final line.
-25; °C
